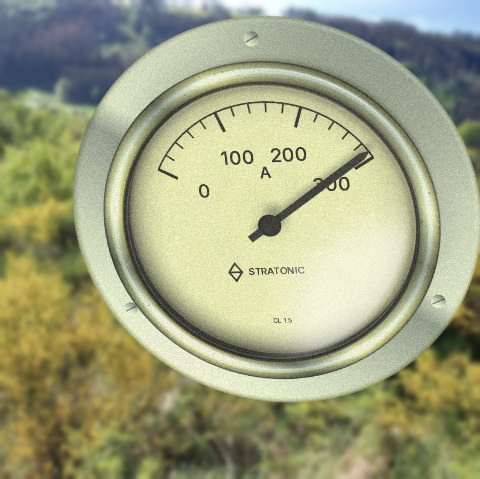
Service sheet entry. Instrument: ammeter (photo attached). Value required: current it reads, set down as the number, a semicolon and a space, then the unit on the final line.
290; A
